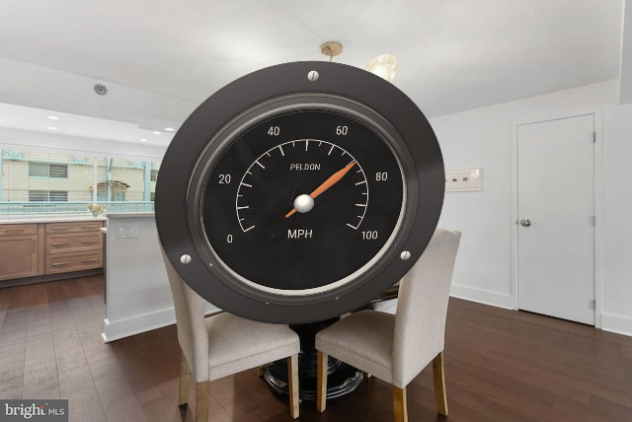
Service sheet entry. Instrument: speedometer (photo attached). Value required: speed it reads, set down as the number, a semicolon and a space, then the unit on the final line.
70; mph
